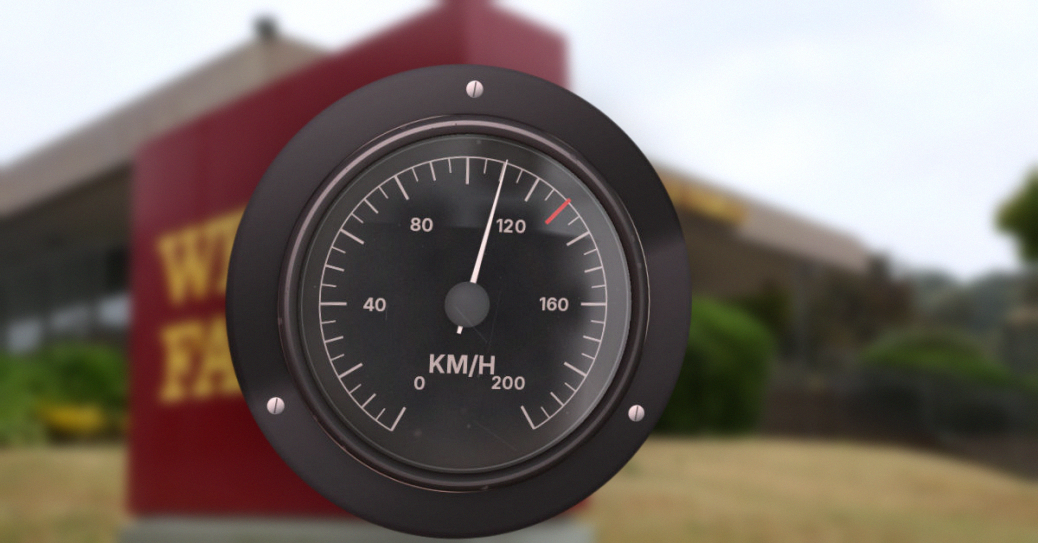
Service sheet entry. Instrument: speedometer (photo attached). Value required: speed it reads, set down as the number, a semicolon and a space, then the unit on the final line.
110; km/h
